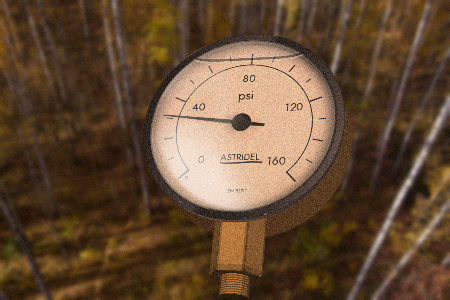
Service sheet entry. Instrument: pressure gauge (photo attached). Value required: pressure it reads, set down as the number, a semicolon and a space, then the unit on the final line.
30; psi
